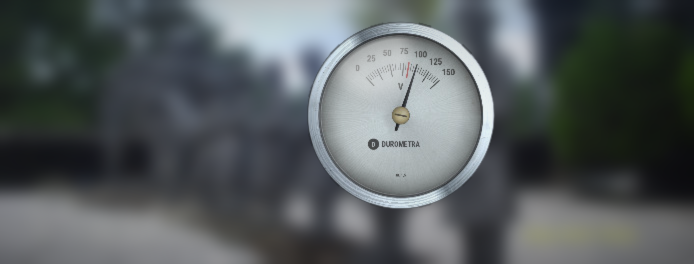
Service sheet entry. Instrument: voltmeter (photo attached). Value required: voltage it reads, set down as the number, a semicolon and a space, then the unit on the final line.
100; V
